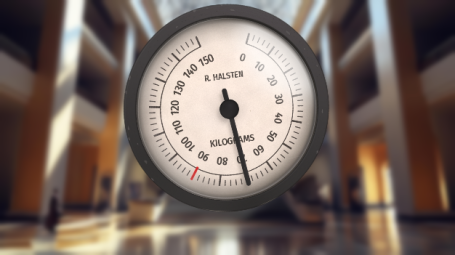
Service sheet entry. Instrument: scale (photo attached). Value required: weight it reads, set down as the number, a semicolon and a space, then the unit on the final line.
70; kg
